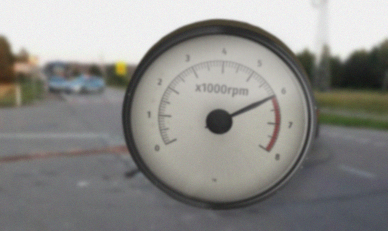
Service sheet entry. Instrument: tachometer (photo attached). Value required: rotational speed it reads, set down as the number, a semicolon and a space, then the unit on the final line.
6000; rpm
